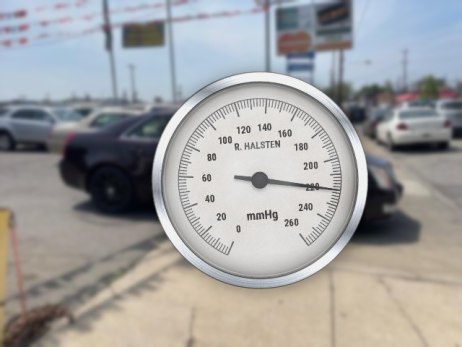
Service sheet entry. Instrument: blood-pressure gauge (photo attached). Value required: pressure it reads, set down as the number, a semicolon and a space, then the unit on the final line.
220; mmHg
